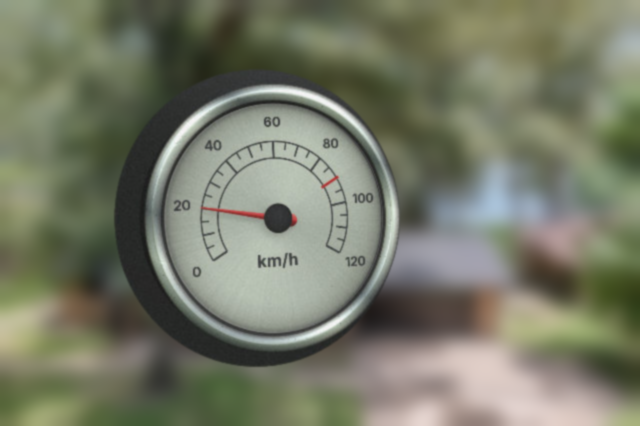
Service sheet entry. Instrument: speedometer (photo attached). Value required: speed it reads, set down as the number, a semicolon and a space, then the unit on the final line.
20; km/h
